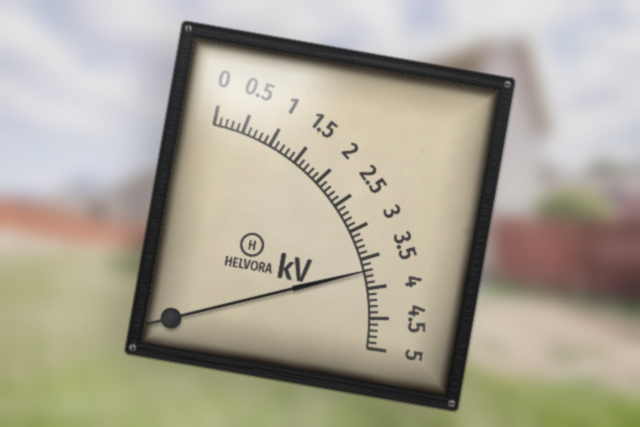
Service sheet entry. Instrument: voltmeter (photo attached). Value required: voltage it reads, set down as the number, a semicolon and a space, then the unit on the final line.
3.7; kV
